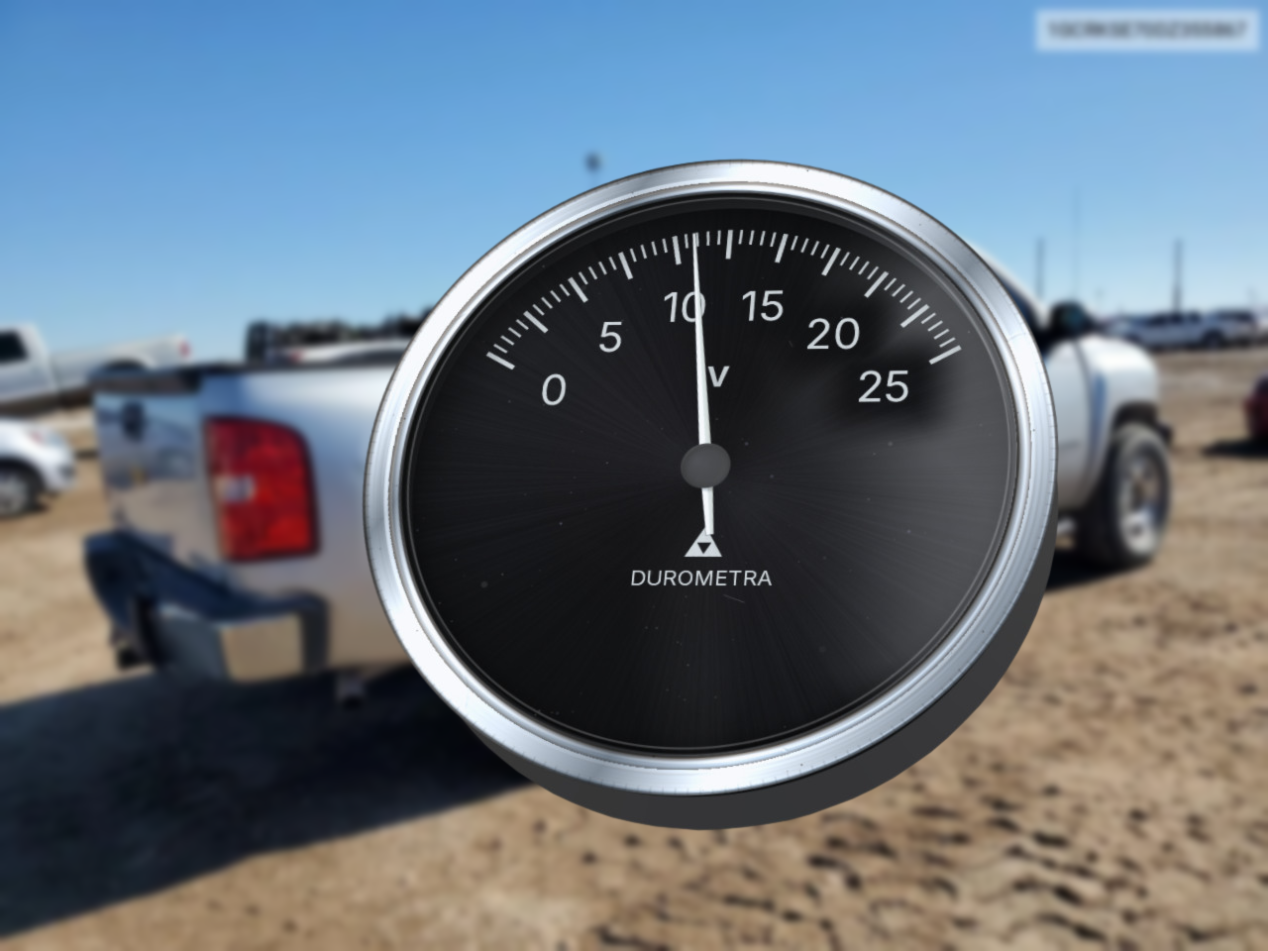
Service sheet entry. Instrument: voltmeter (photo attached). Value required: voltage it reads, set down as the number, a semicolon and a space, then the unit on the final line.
11; V
